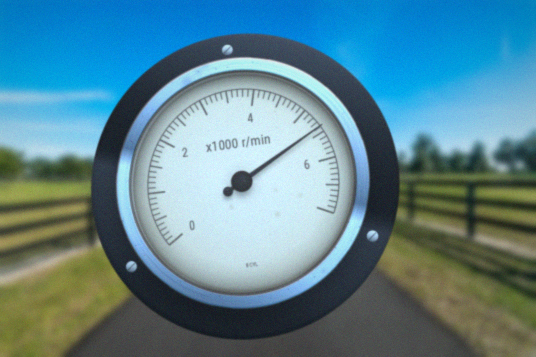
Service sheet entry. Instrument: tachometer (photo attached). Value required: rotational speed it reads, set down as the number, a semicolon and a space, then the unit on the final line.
5400; rpm
